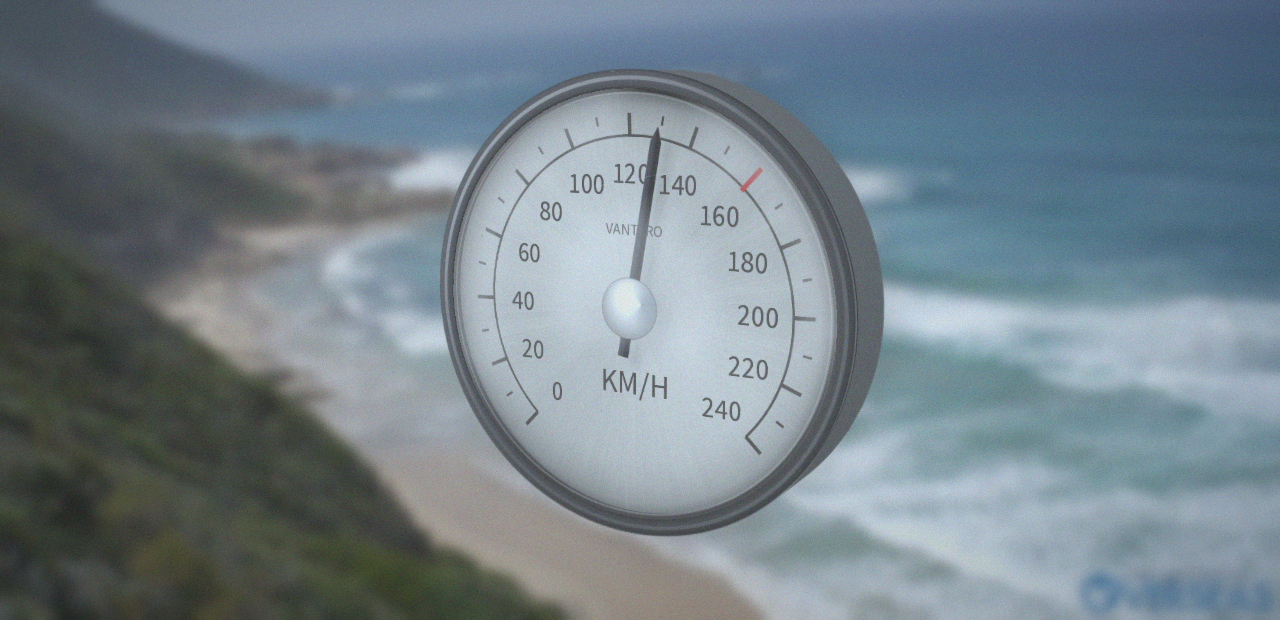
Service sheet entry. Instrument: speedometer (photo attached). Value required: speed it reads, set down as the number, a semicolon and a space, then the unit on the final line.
130; km/h
